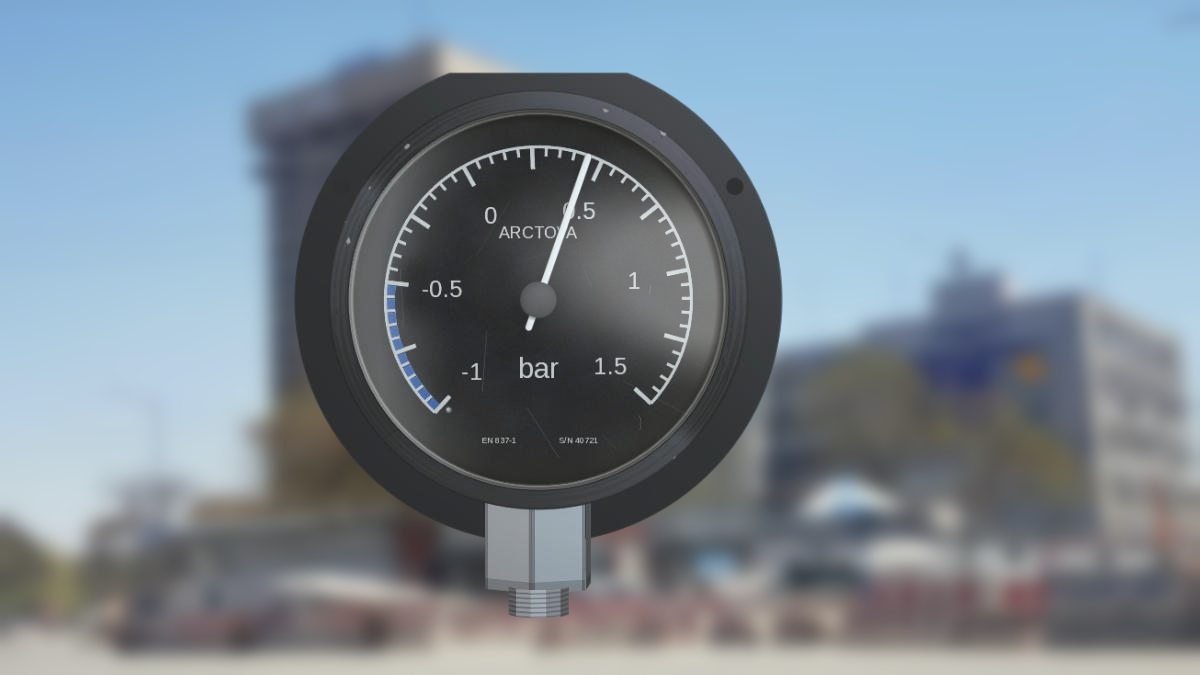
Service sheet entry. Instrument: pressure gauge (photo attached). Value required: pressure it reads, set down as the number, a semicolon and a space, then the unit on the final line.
0.45; bar
